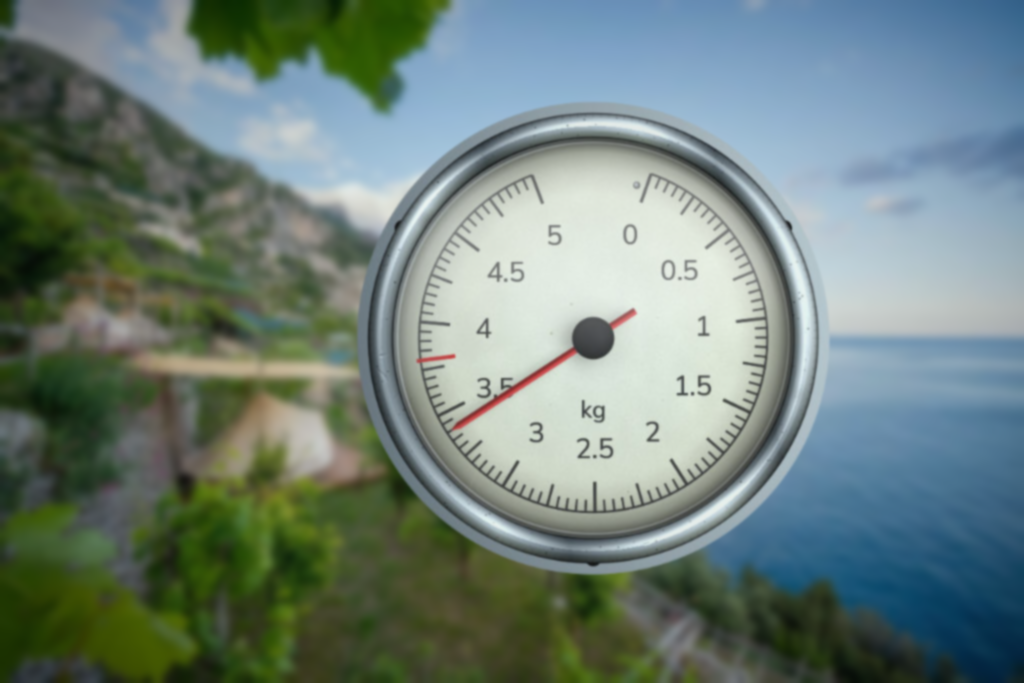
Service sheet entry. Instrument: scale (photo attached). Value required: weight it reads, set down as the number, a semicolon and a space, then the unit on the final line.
3.4; kg
